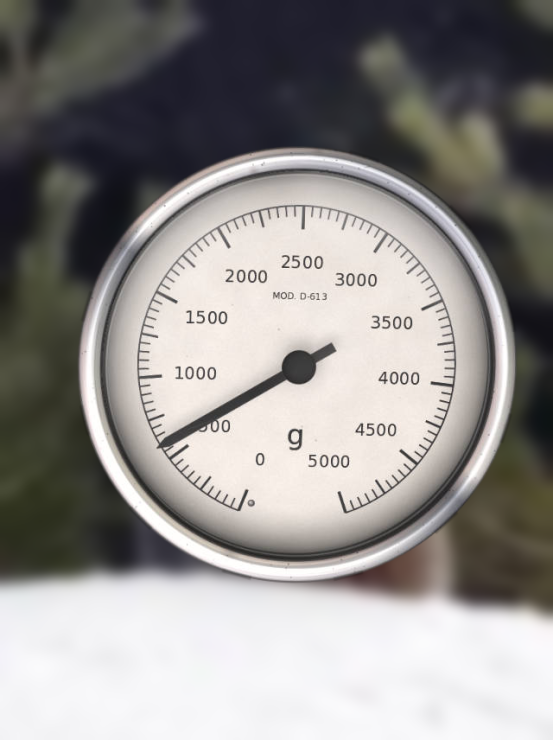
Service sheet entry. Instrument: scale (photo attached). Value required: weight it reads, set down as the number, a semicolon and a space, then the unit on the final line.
600; g
